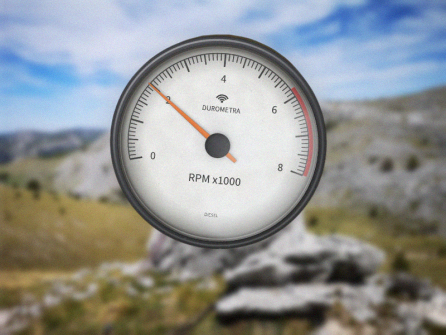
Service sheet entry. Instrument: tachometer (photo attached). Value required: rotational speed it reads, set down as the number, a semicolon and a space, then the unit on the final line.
2000; rpm
